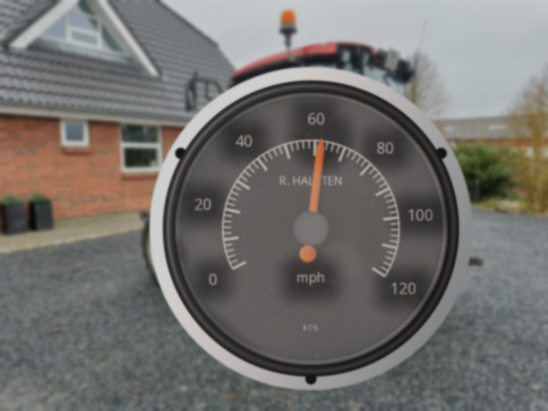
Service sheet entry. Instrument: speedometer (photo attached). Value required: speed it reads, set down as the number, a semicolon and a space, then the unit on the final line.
62; mph
